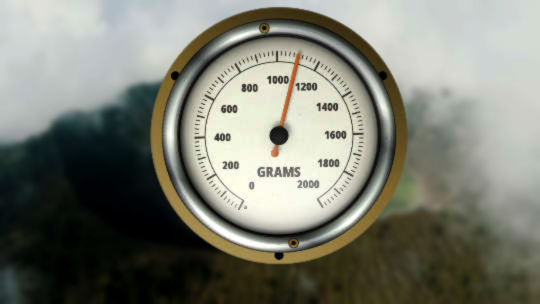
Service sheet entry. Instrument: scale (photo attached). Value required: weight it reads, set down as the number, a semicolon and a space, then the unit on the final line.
1100; g
